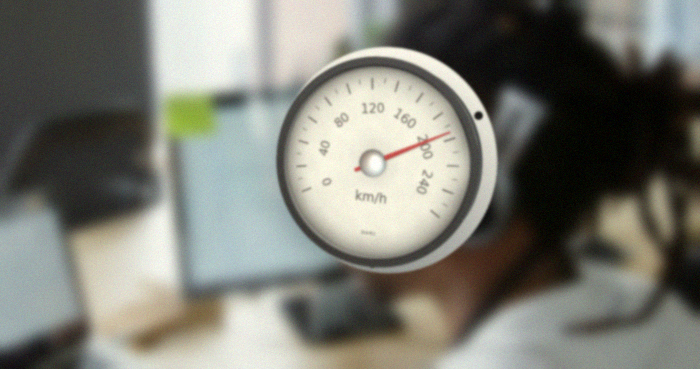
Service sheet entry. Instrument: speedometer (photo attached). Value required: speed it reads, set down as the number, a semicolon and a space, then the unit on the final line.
195; km/h
